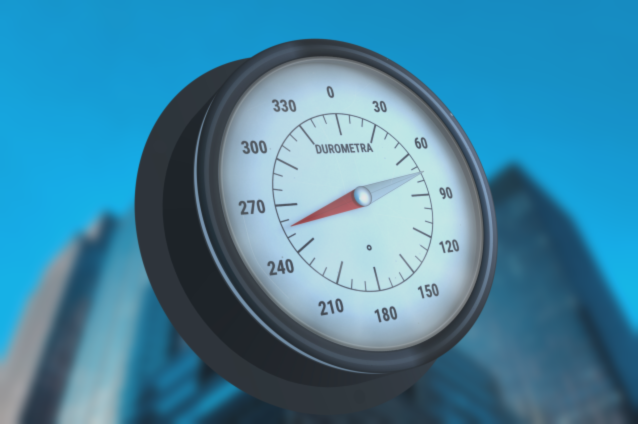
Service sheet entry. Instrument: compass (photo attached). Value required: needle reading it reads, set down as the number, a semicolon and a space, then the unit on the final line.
255; °
